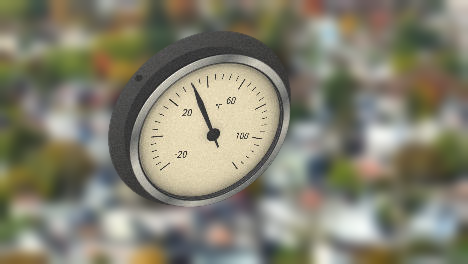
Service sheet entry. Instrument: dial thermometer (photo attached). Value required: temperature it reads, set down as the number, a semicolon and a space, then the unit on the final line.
32; °F
